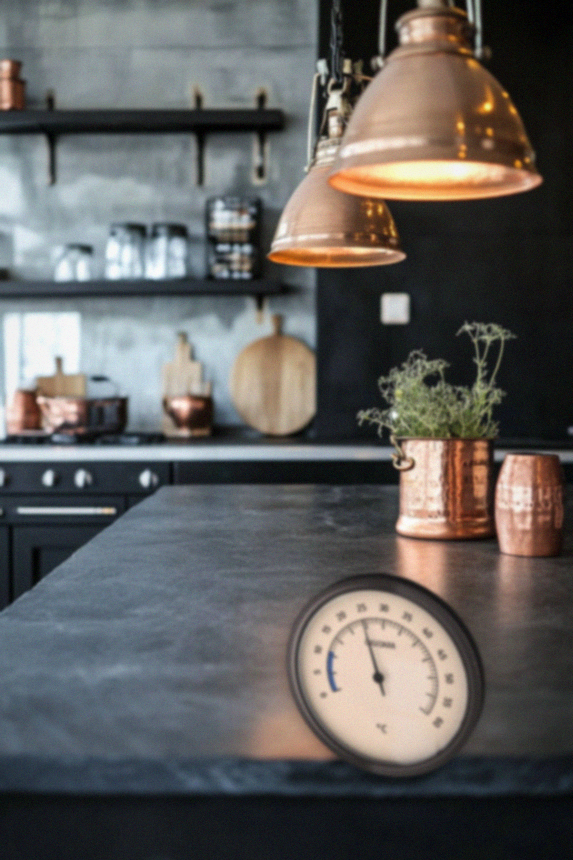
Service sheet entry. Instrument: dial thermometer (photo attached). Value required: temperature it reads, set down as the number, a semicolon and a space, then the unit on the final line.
25; °C
